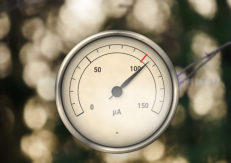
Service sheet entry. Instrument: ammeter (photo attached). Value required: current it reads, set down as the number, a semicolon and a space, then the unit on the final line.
105; µA
